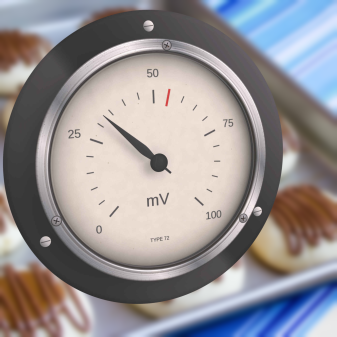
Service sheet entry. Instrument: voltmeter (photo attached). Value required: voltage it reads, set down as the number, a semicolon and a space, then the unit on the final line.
32.5; mV
